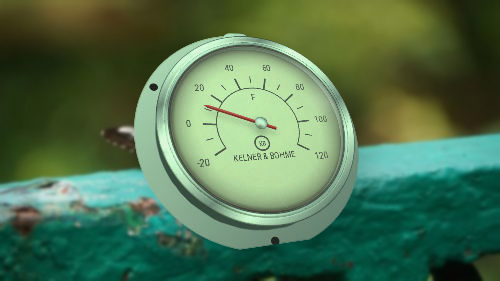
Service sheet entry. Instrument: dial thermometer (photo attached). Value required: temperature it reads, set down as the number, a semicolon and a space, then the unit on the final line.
10; °F
